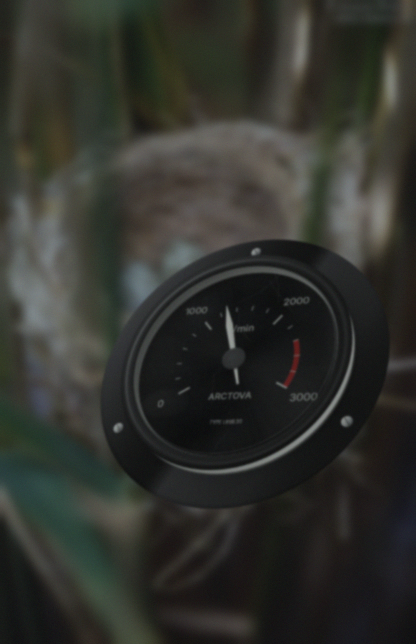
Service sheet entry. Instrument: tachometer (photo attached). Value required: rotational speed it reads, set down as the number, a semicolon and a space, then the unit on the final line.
1300; rpm
